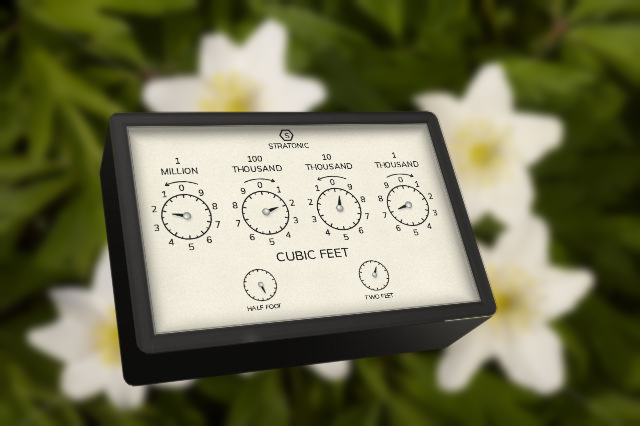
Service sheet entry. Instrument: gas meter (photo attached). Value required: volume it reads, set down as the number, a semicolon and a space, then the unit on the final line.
219700; ft³
